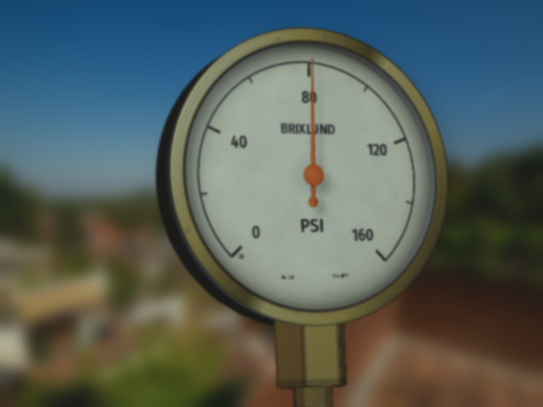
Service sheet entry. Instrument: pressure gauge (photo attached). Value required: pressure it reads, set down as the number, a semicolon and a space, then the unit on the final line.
80; psi
